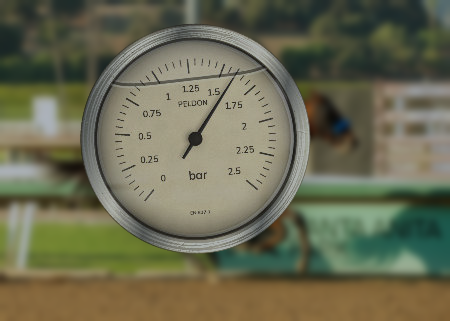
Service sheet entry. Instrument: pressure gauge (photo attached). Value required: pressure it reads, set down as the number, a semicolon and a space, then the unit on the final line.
1.6; bar
